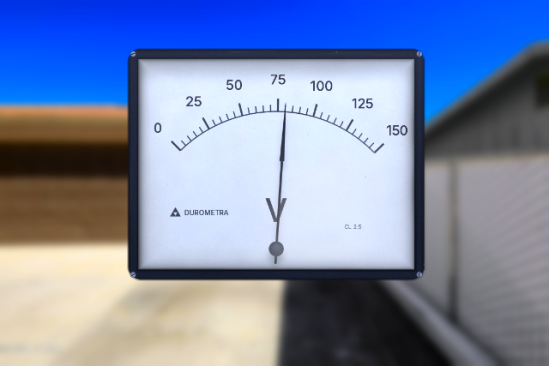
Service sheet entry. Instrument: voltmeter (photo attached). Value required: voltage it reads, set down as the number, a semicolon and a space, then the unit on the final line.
80; V
